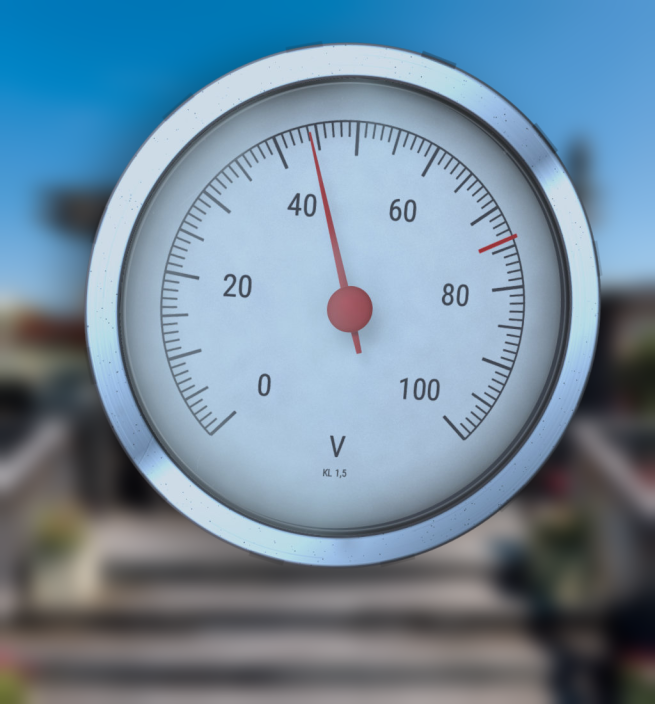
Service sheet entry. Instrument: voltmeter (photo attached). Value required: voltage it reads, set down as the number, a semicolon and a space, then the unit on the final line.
44; V
